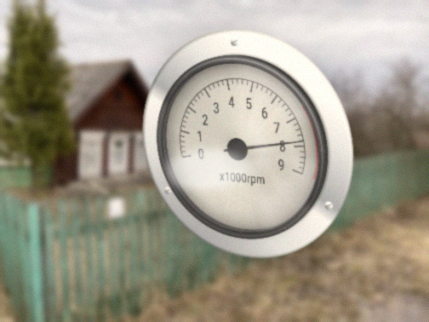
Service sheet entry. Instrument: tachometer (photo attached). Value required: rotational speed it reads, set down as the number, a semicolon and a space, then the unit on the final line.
7800; rpm
